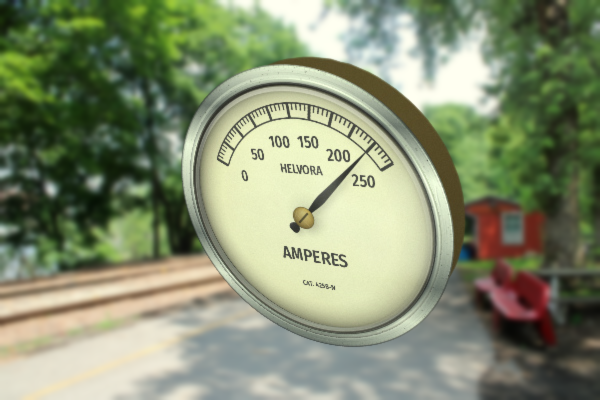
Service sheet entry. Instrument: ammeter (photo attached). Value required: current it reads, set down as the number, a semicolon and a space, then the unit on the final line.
225; A
